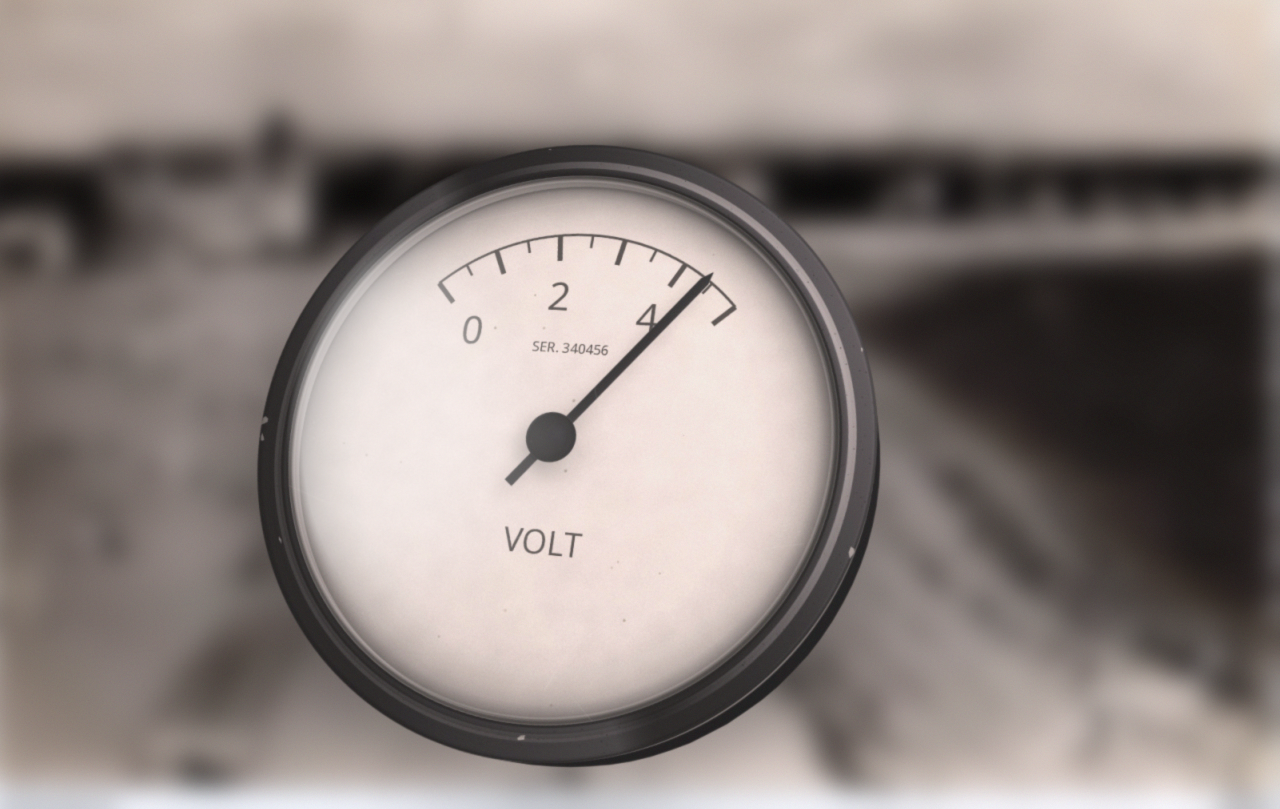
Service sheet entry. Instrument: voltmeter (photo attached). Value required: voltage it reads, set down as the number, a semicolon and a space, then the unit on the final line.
4.5; V
